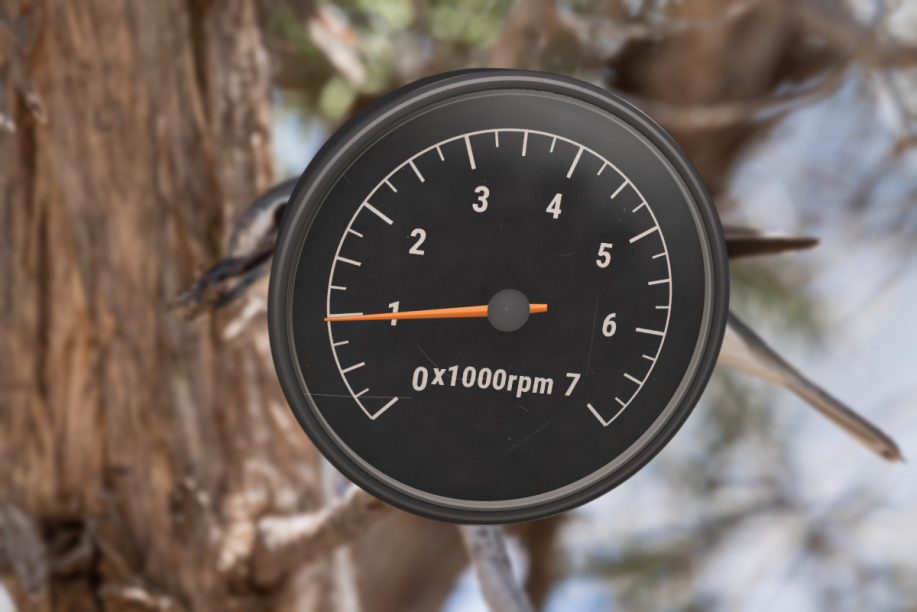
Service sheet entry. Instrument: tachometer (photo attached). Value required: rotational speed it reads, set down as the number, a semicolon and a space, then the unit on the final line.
1000; rpm
